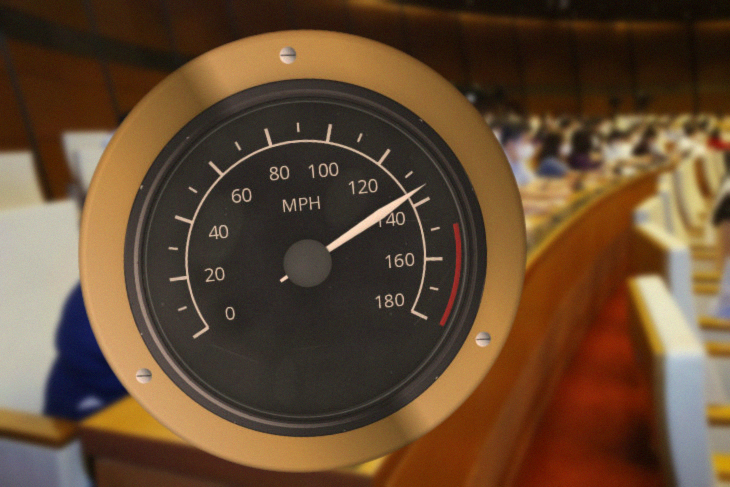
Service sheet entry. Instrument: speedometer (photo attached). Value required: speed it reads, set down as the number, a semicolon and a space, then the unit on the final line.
135; mph
